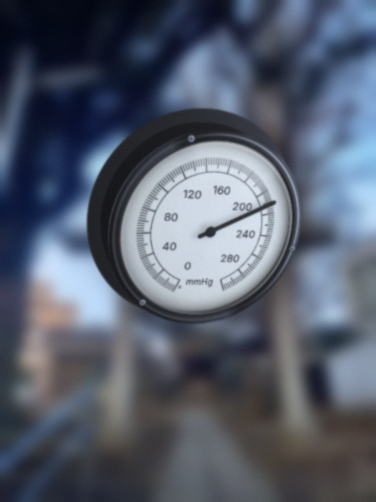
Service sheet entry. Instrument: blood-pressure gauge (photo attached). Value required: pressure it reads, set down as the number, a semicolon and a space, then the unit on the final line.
210; mmHg
